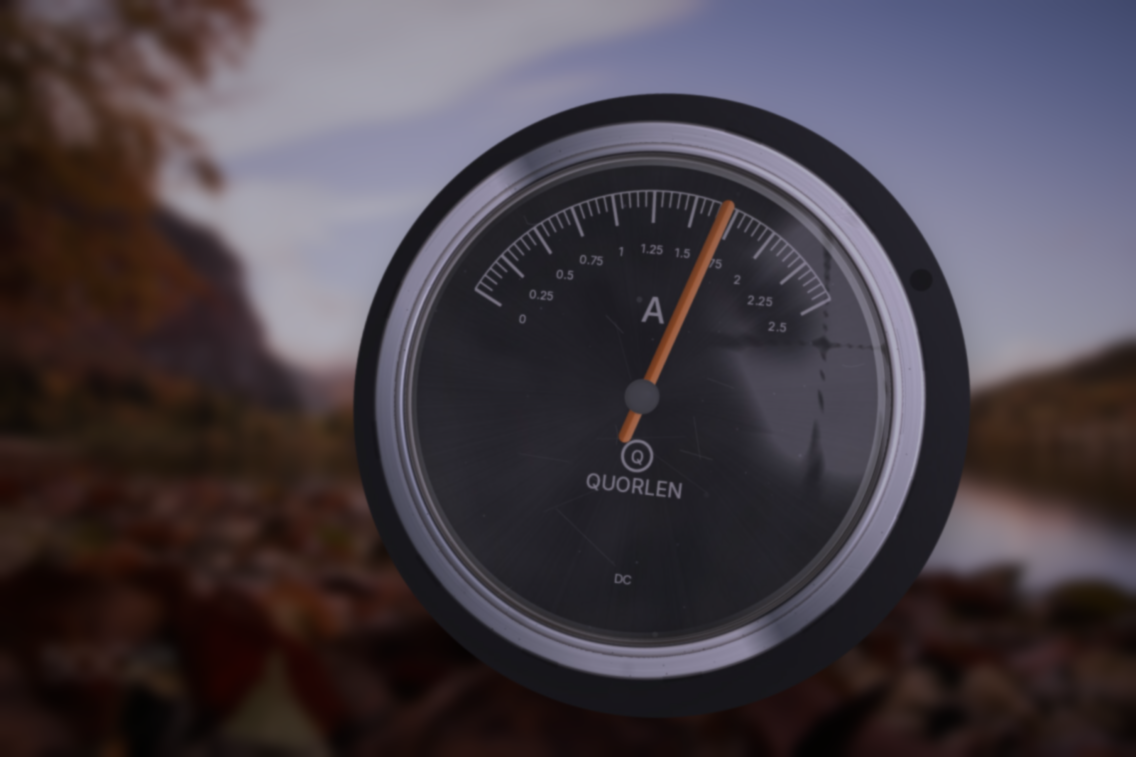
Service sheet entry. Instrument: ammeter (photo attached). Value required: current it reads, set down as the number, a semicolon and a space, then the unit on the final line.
1.7; A
